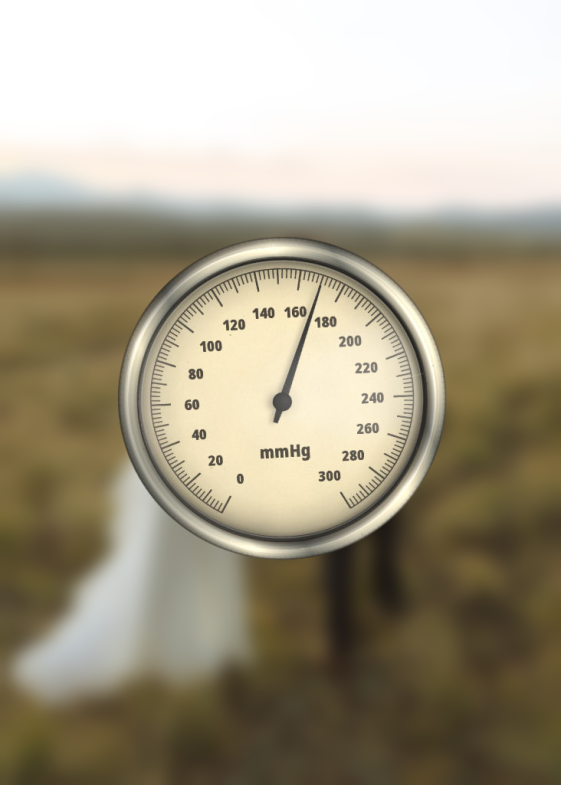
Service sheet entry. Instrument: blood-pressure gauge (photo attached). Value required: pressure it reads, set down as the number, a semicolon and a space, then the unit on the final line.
170; mmHg
